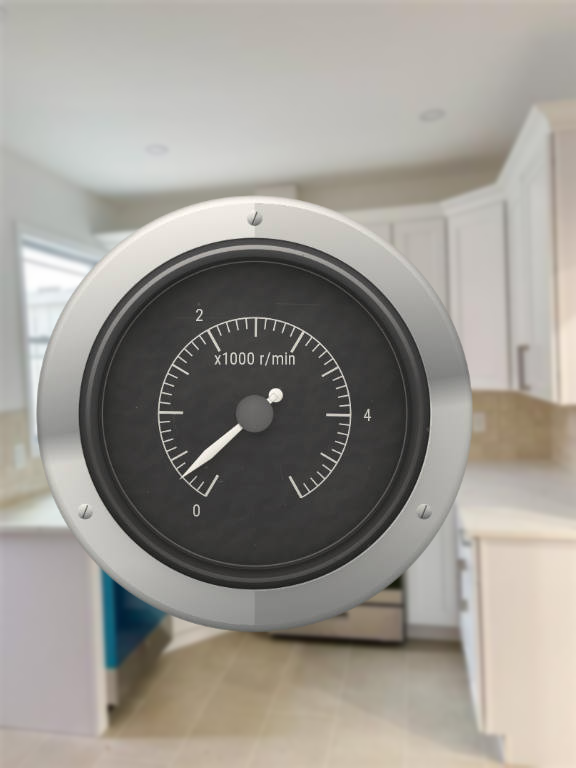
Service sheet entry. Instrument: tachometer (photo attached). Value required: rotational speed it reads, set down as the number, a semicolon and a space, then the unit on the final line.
300; rpm
